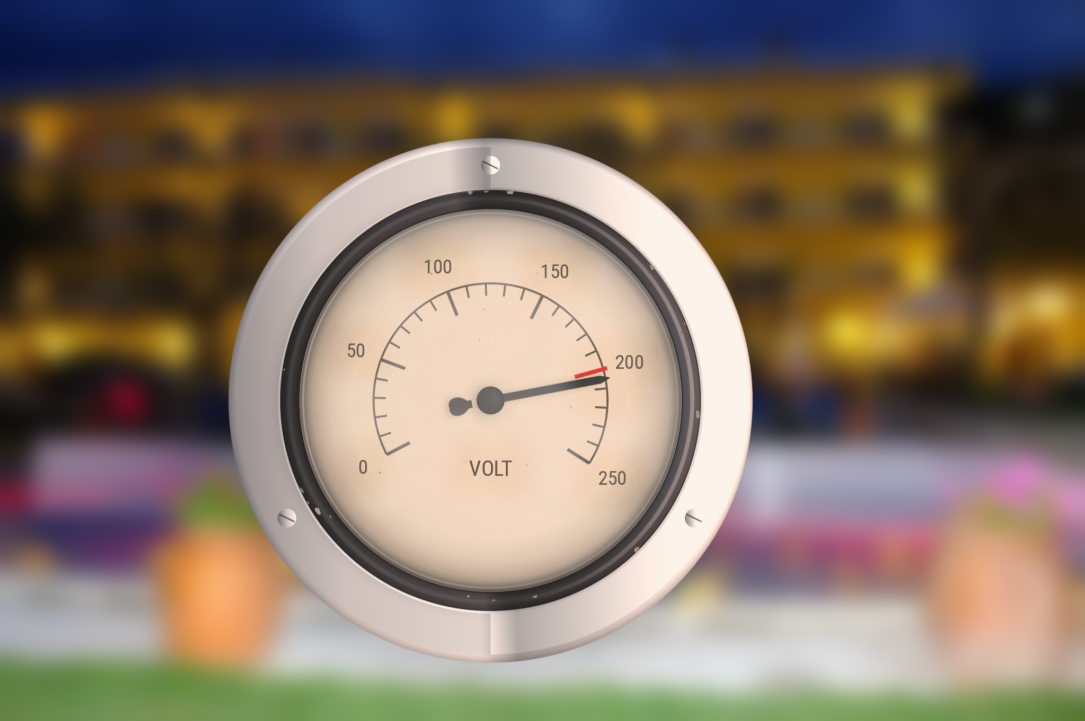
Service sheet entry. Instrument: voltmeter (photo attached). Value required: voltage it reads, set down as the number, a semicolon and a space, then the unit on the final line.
205; V
